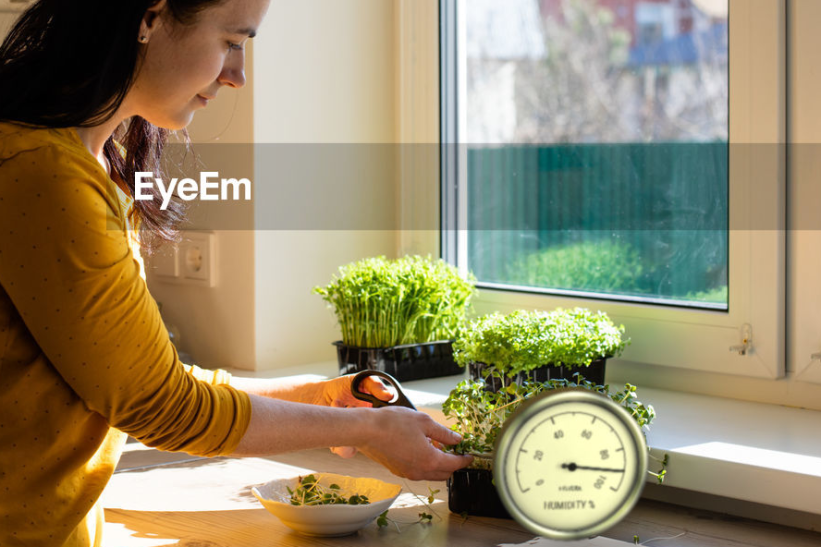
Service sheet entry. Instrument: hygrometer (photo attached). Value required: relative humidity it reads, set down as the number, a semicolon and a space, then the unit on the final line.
90; %
